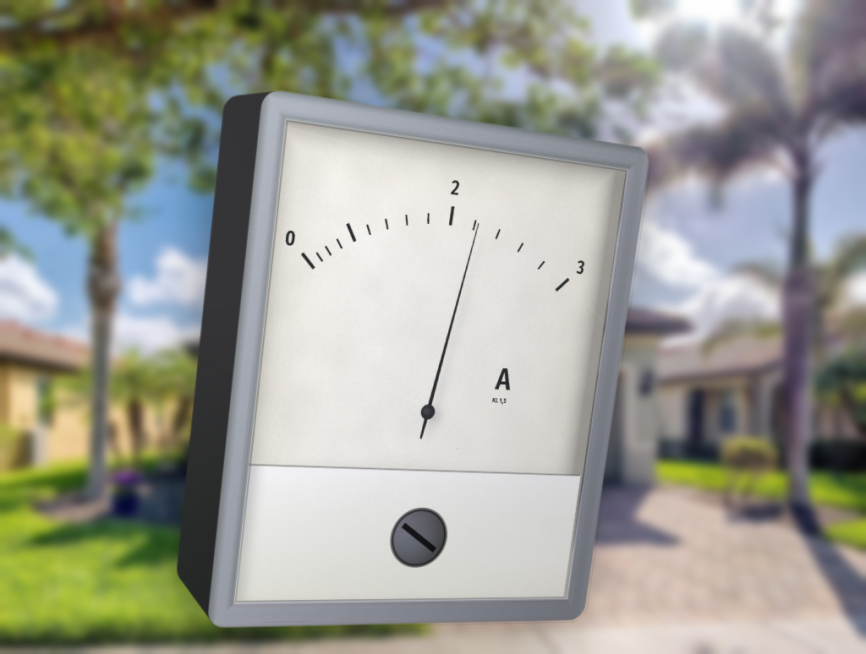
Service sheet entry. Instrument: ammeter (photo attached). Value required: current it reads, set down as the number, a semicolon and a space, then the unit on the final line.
2.2; A
